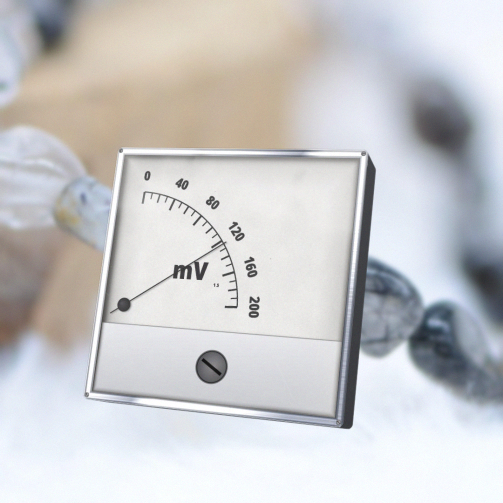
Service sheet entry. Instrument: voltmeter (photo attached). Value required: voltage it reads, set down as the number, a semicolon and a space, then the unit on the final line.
125; mV
